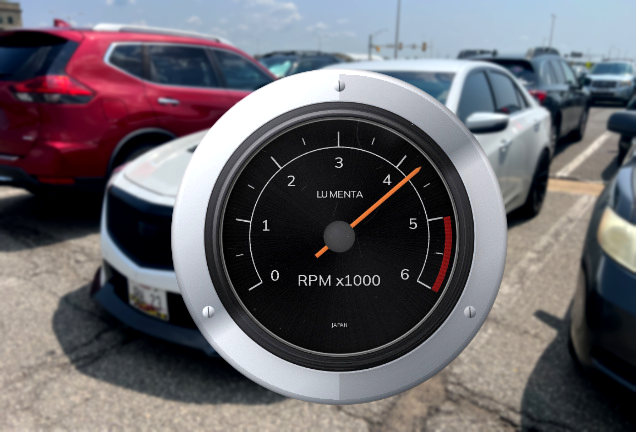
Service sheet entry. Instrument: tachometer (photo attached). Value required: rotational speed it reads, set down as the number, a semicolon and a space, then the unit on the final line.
4250; rpm
